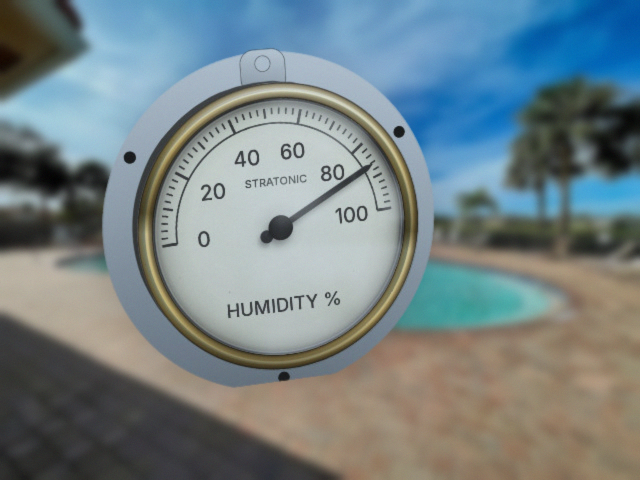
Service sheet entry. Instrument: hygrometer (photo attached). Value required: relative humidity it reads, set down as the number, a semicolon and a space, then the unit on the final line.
86; %
